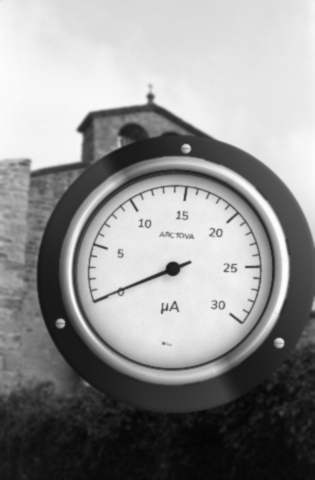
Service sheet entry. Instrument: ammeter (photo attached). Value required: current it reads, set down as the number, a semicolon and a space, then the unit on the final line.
0; µA
